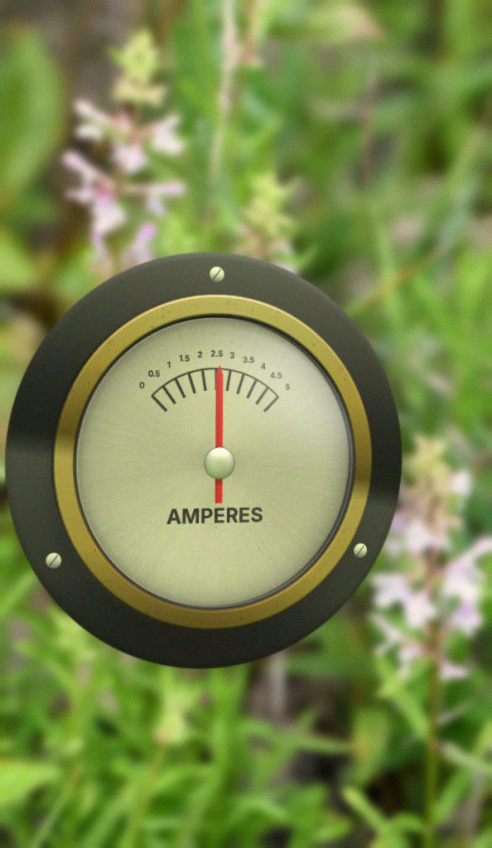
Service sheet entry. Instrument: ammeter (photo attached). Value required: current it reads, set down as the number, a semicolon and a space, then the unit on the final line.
2.5; A
